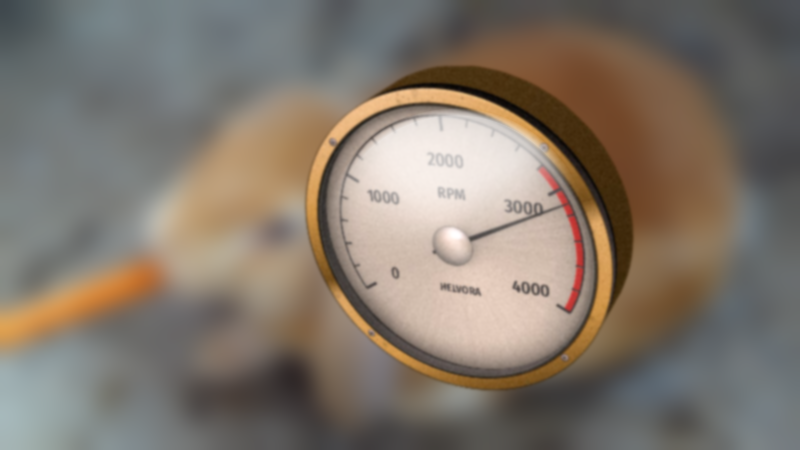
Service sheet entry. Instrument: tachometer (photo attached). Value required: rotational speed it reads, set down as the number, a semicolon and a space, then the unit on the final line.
3100; rpm
